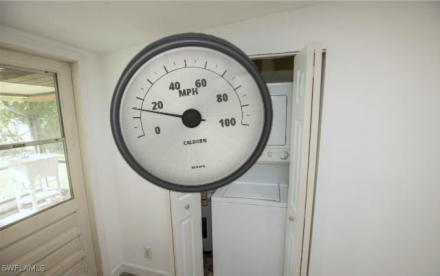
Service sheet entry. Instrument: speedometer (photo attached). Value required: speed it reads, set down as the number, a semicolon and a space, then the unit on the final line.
15; mph
